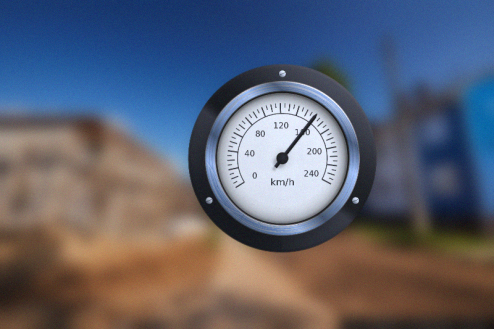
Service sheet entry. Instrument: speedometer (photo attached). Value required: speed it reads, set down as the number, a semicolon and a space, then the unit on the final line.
160; km/h
